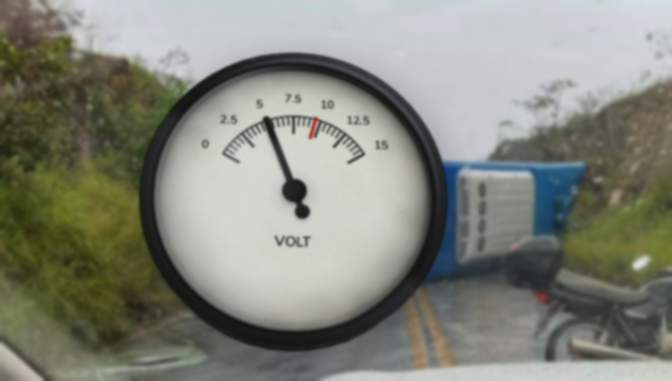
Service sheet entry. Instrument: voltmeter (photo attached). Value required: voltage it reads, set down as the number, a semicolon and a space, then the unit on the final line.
5; V
